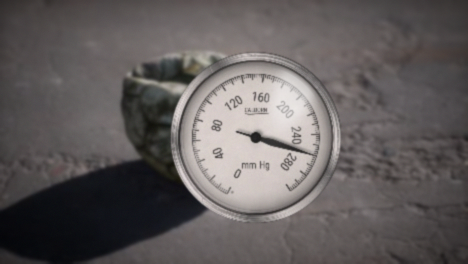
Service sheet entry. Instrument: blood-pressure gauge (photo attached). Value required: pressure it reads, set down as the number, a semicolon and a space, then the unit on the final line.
260; mmHg
